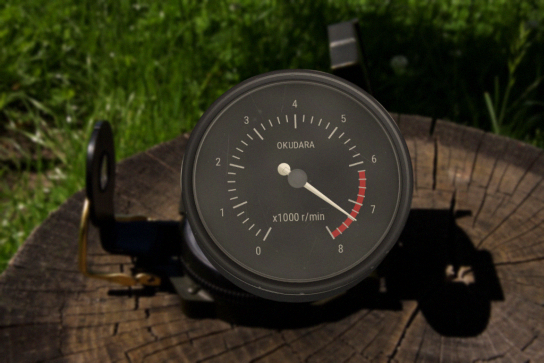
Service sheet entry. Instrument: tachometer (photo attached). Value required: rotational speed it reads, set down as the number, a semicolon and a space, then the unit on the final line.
7400; rpm
